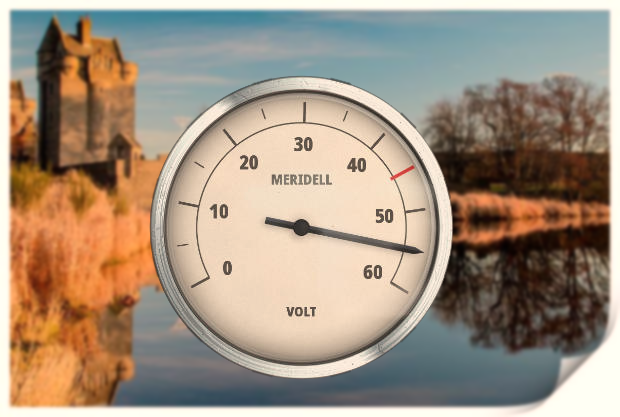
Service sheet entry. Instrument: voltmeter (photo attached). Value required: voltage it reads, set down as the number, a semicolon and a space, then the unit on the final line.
55; V
